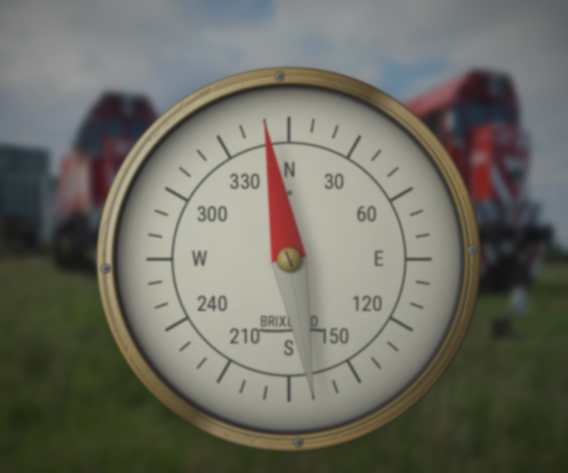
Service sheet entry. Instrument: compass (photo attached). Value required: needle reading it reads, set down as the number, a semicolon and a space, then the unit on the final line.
350; °
